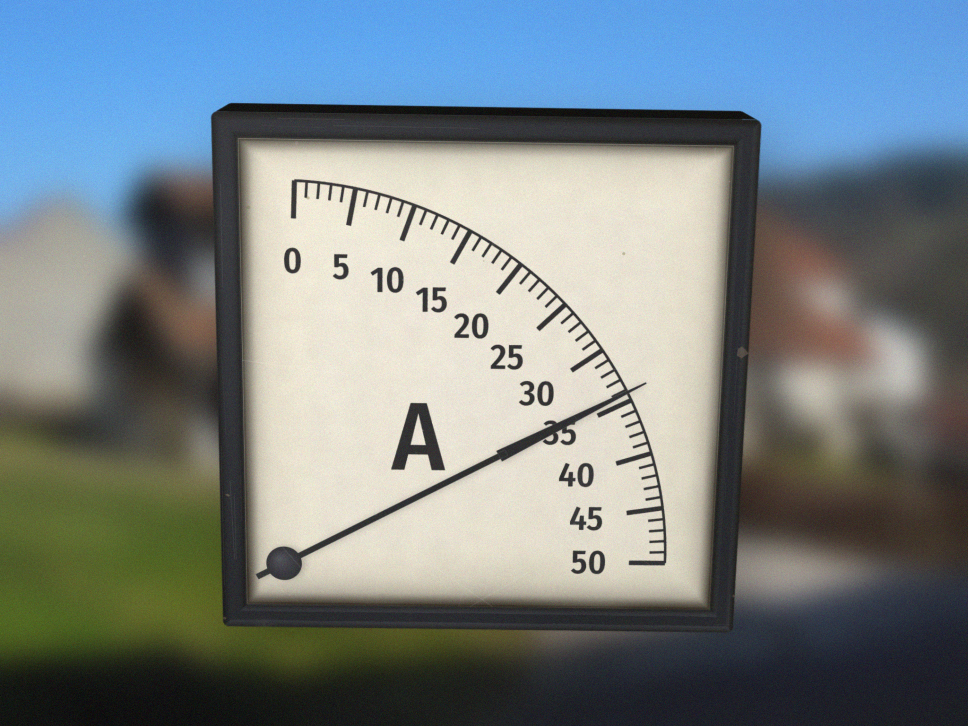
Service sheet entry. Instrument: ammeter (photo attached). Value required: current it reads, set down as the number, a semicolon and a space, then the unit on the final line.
34; A
